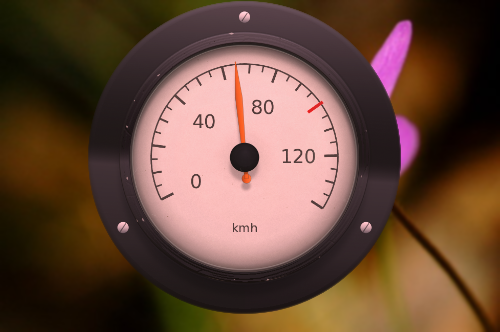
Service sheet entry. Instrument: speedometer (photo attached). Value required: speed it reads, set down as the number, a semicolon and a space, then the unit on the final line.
65; km/h
